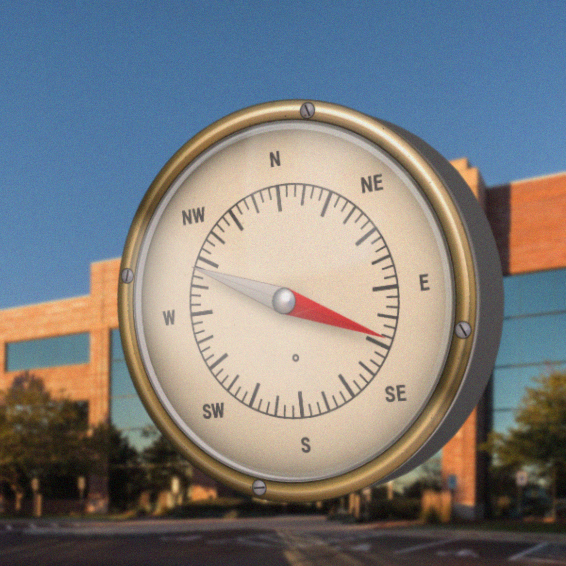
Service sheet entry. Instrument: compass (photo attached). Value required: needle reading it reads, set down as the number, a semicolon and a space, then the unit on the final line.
115; °
